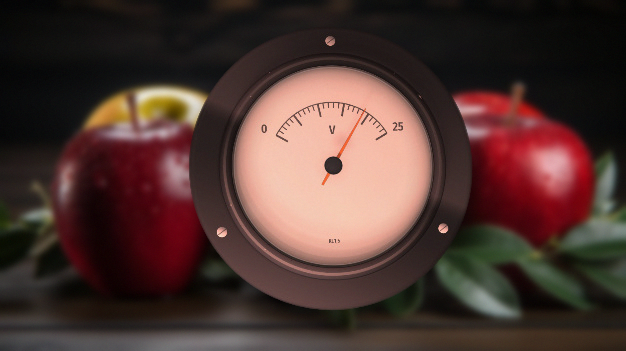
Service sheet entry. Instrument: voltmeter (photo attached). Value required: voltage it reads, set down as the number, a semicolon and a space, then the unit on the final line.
19; V
